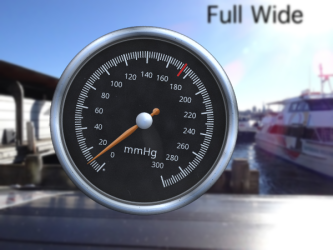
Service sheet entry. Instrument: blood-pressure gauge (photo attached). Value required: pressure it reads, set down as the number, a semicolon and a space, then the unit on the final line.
10; mmHg
